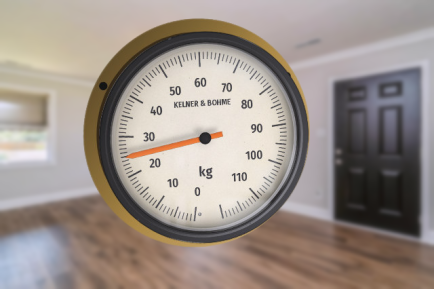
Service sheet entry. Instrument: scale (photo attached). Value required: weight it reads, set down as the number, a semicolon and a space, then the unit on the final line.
25; kg
